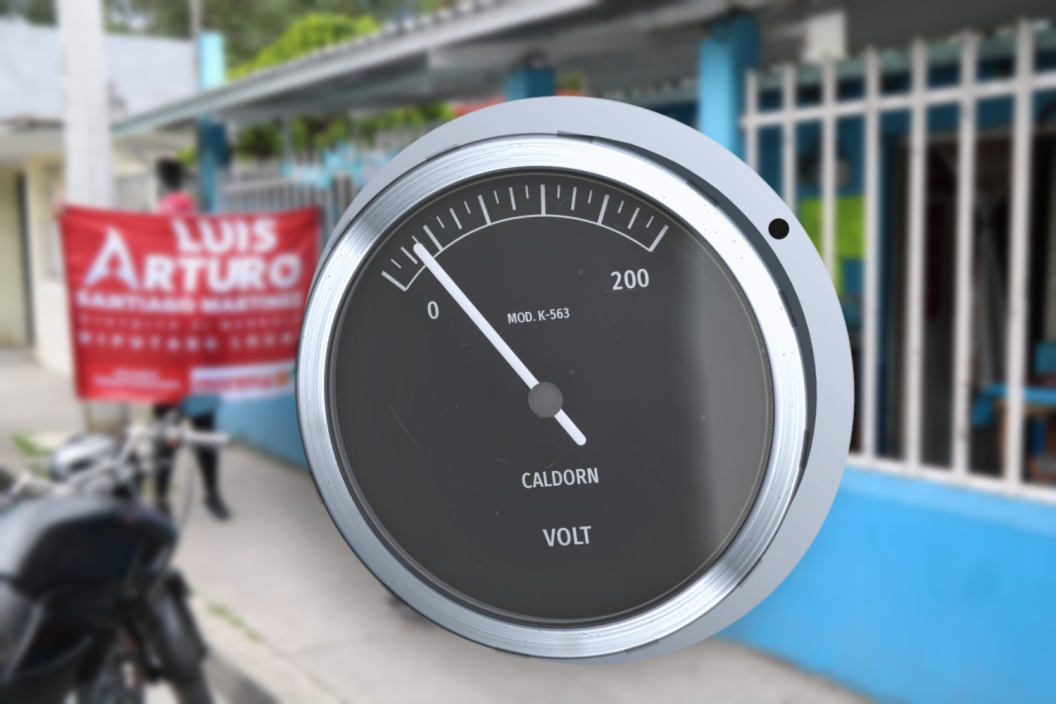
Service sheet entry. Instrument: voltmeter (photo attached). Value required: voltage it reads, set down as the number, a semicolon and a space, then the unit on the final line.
30; V
